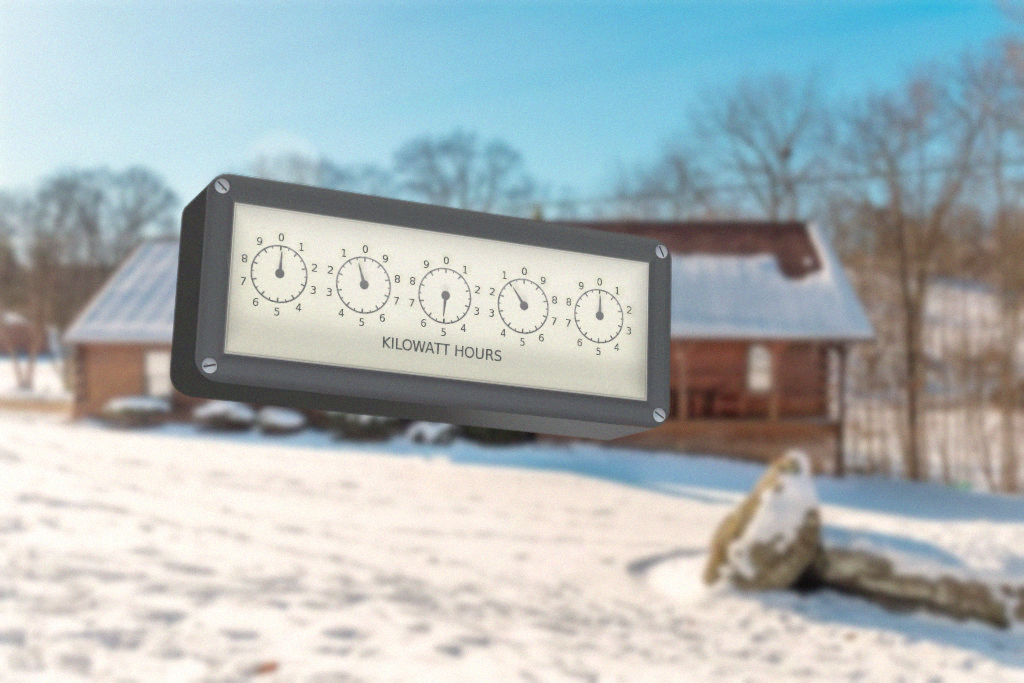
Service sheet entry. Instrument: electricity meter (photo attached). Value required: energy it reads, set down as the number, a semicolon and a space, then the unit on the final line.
510; kWh
